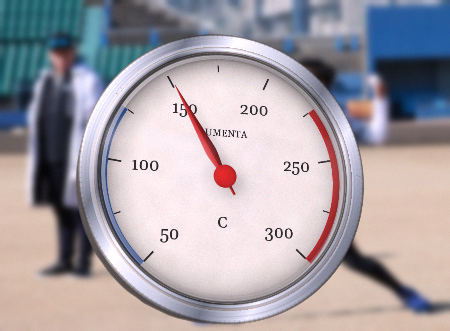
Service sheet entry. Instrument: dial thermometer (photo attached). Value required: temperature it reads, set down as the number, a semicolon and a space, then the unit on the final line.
150; °C
